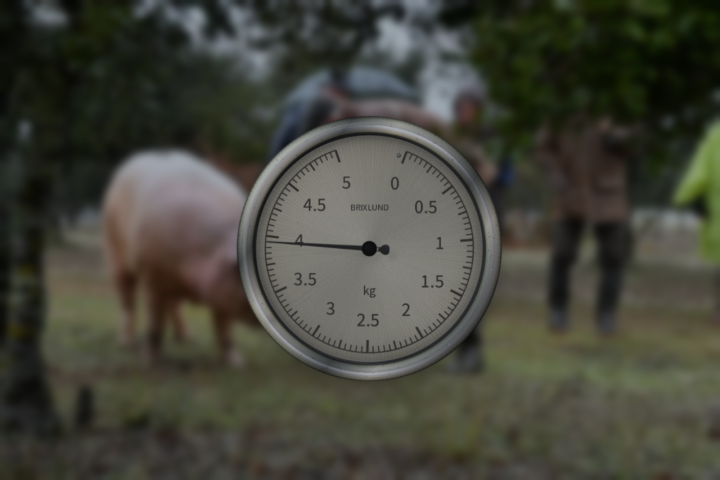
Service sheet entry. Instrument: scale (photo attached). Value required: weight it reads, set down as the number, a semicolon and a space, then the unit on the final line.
3.95; kg
